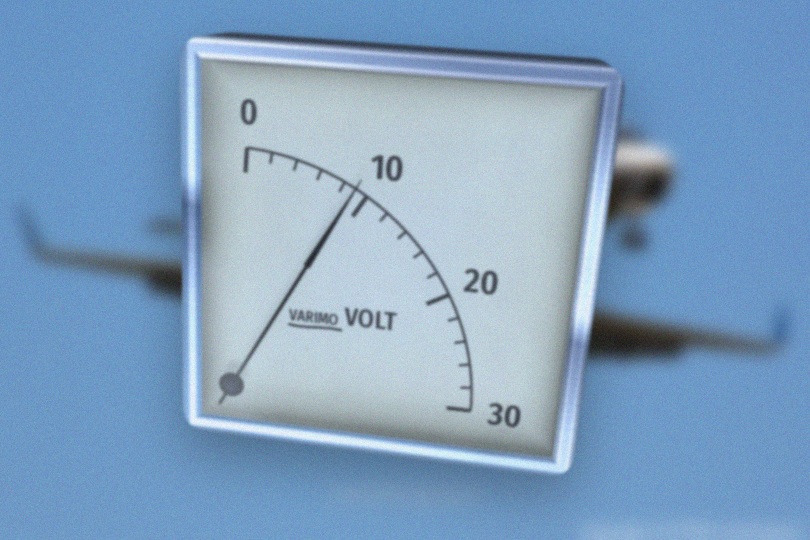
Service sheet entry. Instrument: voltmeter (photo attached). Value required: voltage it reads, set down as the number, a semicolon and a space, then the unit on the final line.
9; V
